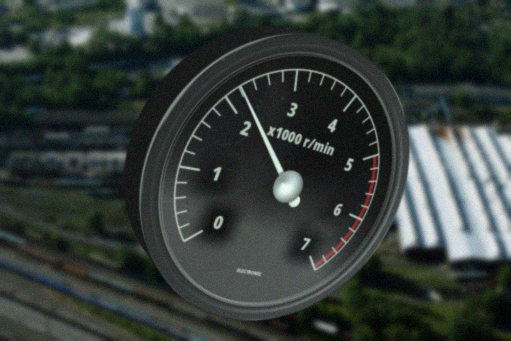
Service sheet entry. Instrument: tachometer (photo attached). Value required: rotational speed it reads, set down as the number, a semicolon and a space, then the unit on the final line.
2200; rpm
